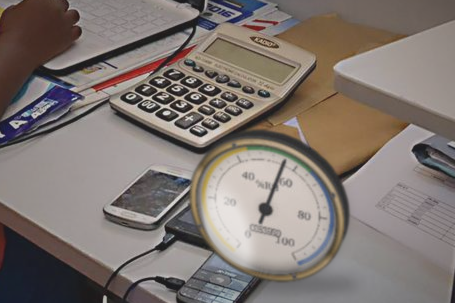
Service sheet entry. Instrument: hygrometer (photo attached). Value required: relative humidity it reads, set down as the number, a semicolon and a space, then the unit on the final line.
56; %
